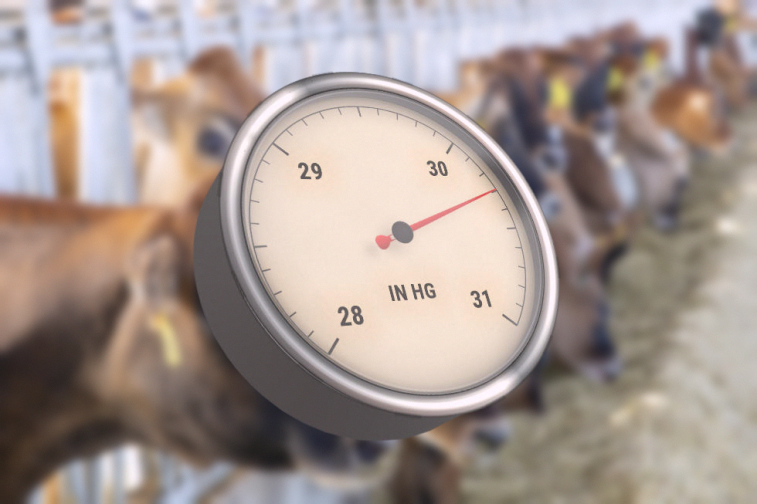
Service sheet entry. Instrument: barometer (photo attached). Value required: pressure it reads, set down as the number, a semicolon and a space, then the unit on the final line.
30.3; inHg
